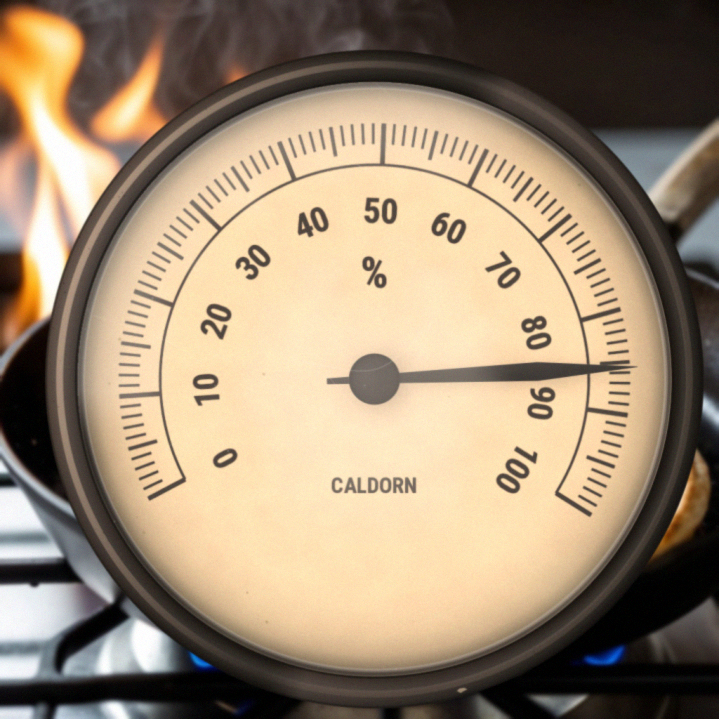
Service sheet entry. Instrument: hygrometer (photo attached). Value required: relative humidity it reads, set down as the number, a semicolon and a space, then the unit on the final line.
85.5; %
